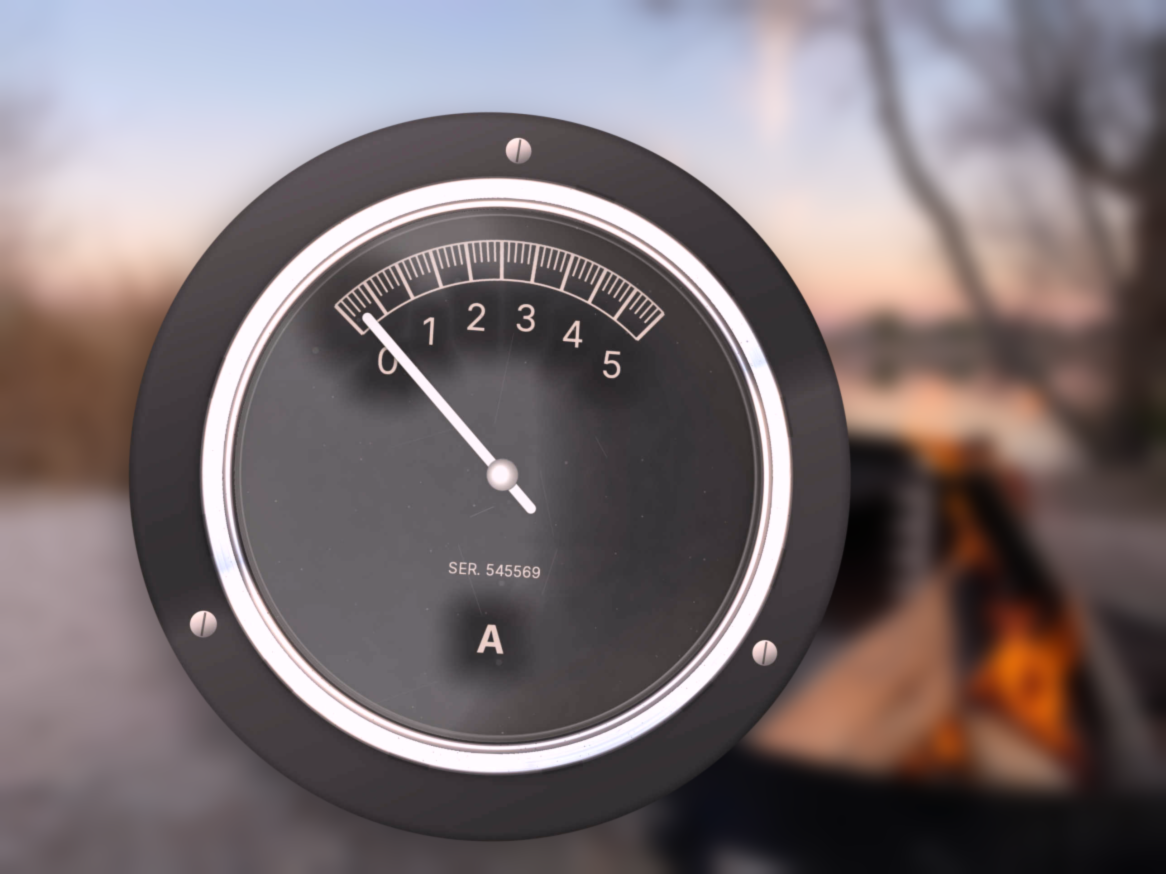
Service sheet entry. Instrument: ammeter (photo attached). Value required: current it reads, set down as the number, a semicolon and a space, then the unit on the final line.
0.2; A
